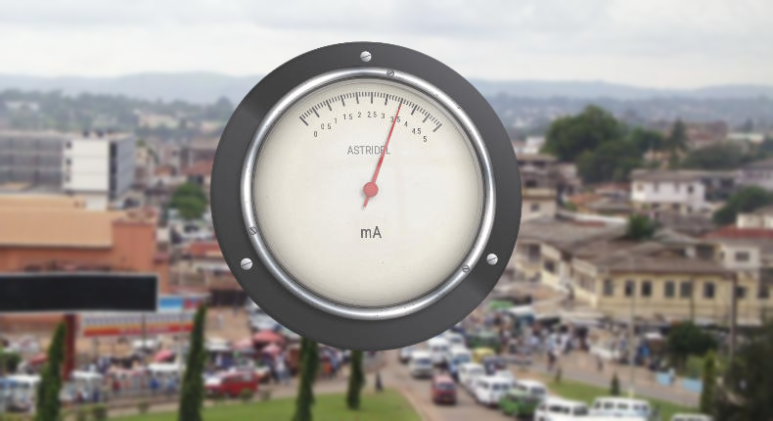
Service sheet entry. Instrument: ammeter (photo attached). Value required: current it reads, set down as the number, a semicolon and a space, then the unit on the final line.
3.5; mA
